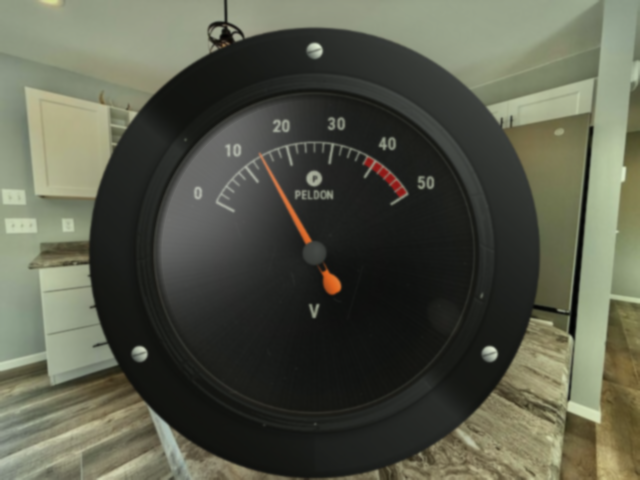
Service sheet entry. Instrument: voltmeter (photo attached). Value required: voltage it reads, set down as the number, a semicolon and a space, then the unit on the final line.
14; V
